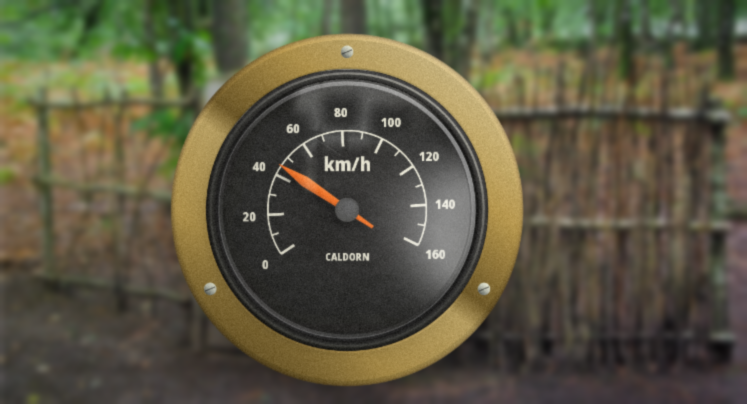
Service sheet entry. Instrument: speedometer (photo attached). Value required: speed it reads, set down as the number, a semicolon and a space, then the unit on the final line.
45; km/h
